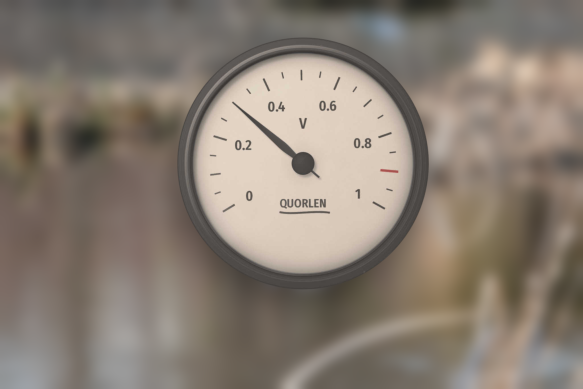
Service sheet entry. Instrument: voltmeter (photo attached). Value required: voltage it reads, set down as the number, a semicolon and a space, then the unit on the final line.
0.3; V
